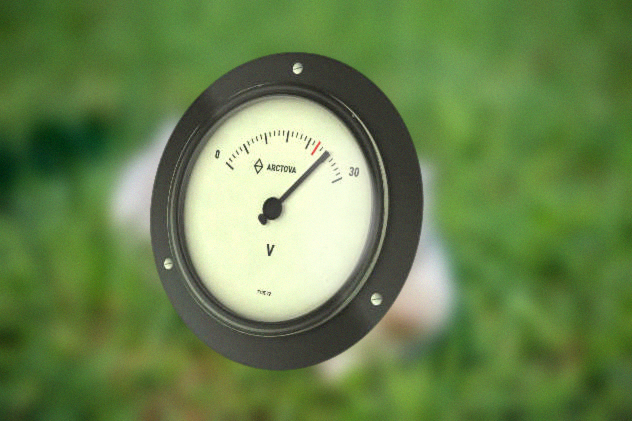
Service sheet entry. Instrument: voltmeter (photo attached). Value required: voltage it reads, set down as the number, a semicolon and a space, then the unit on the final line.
25; V
